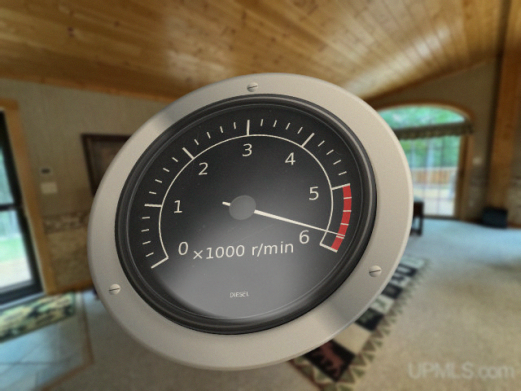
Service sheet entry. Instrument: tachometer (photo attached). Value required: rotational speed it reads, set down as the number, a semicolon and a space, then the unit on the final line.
5800; rpm
